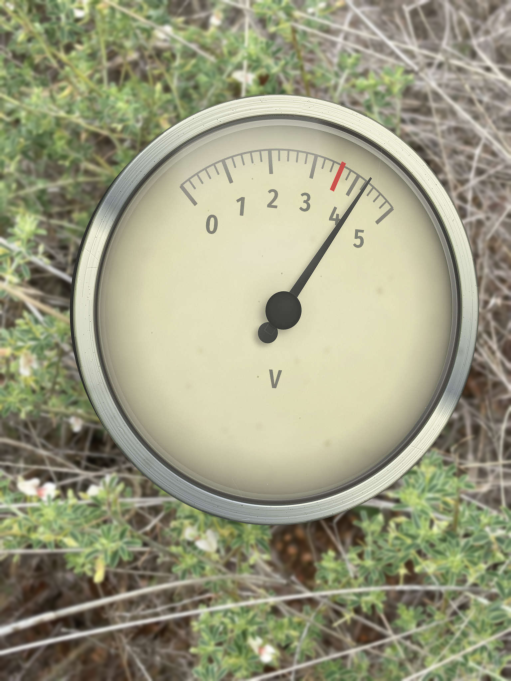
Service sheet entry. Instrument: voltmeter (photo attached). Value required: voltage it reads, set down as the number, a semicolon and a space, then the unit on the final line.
4.2; V
